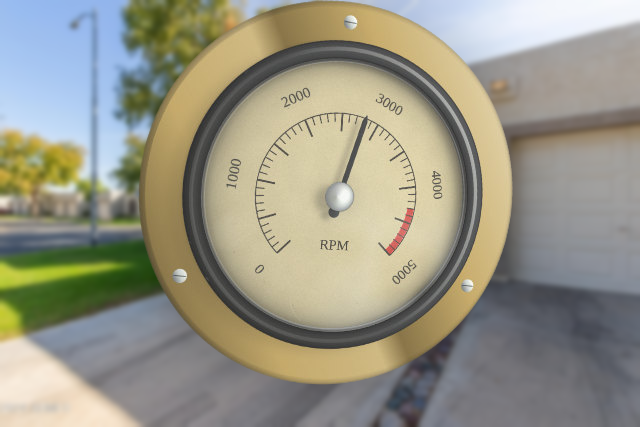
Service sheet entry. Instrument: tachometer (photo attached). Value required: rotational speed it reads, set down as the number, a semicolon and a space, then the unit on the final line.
2800; rpm
